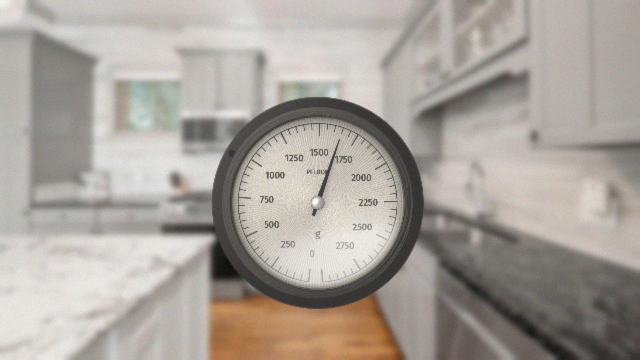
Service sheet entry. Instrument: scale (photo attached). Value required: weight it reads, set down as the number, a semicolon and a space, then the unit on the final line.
1650; g
